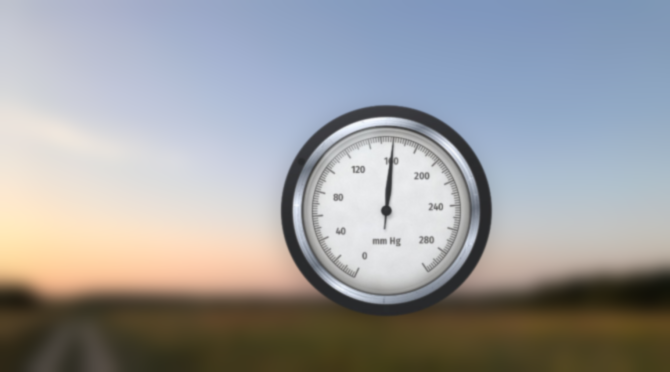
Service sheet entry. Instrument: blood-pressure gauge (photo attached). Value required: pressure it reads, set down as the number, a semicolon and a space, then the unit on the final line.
160; mmHg
